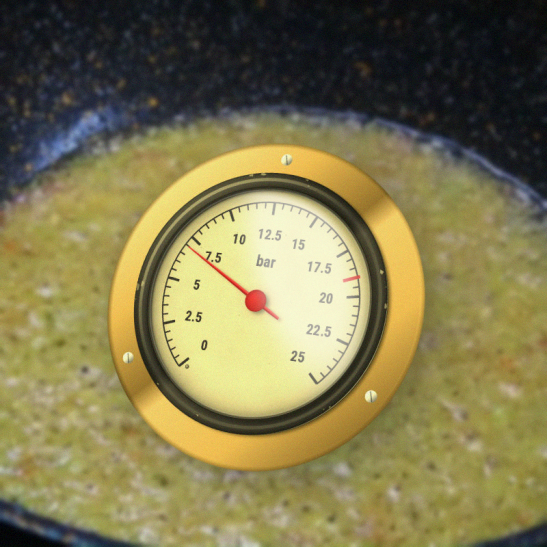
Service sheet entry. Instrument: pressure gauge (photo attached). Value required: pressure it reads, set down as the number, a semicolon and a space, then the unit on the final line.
7; bar
